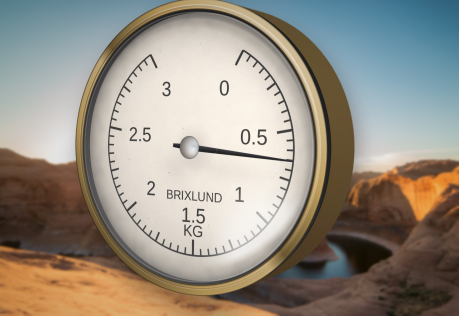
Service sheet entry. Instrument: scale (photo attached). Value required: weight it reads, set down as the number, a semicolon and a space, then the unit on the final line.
0.65; kg
